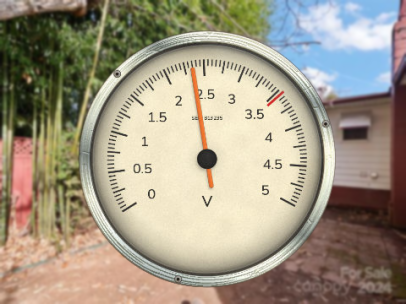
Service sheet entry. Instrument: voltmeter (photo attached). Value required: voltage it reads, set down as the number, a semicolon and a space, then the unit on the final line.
2.35; V
